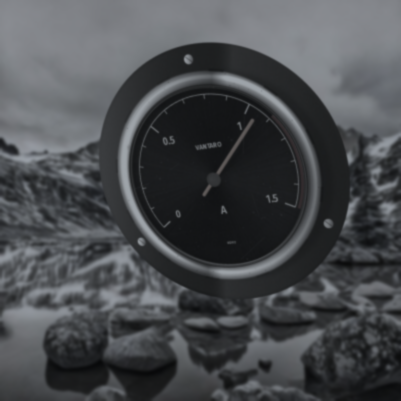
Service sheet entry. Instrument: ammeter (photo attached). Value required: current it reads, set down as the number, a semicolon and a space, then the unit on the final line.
1.05; A
